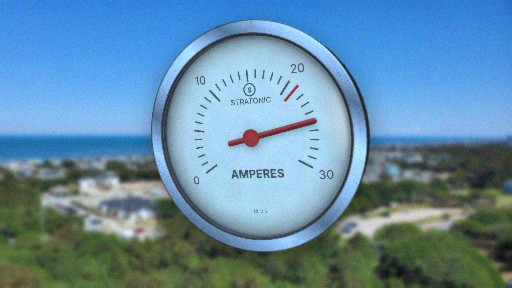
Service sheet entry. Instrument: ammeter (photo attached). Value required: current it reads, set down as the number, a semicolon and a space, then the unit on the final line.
25; A
